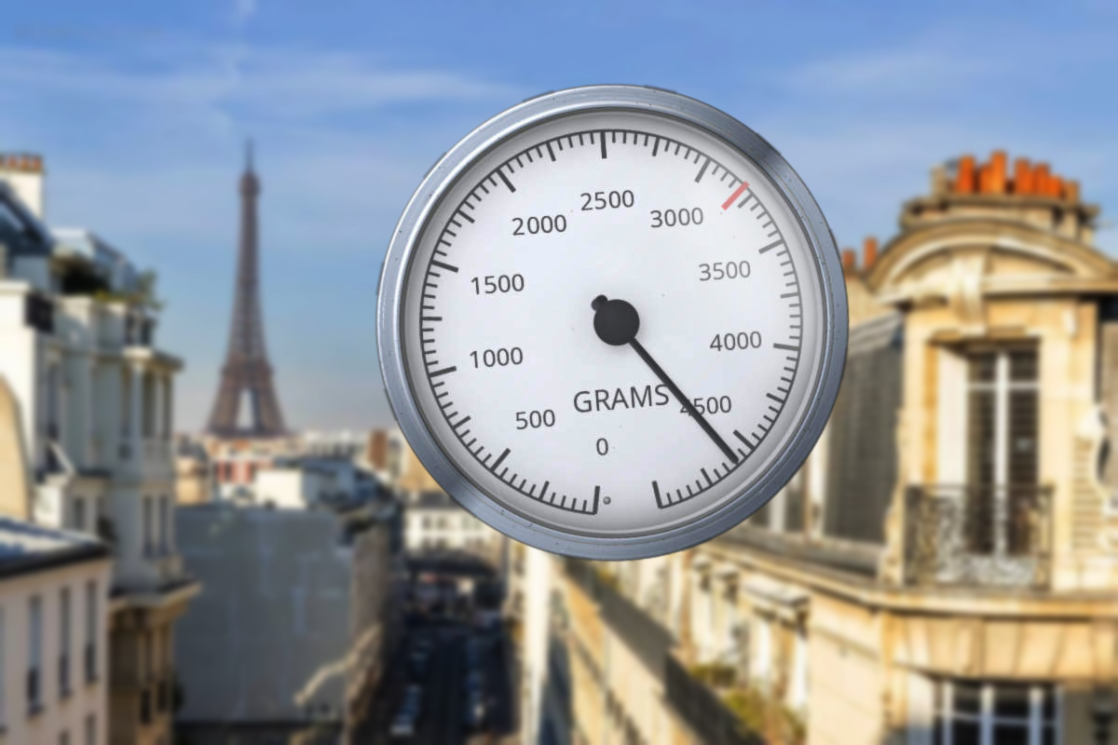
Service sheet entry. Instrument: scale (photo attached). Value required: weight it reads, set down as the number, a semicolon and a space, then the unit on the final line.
4600; g
